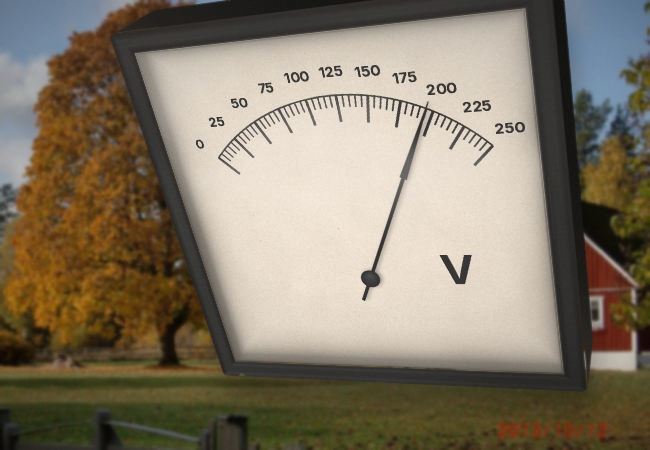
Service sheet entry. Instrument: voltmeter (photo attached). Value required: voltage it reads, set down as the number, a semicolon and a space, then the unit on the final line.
195; V
